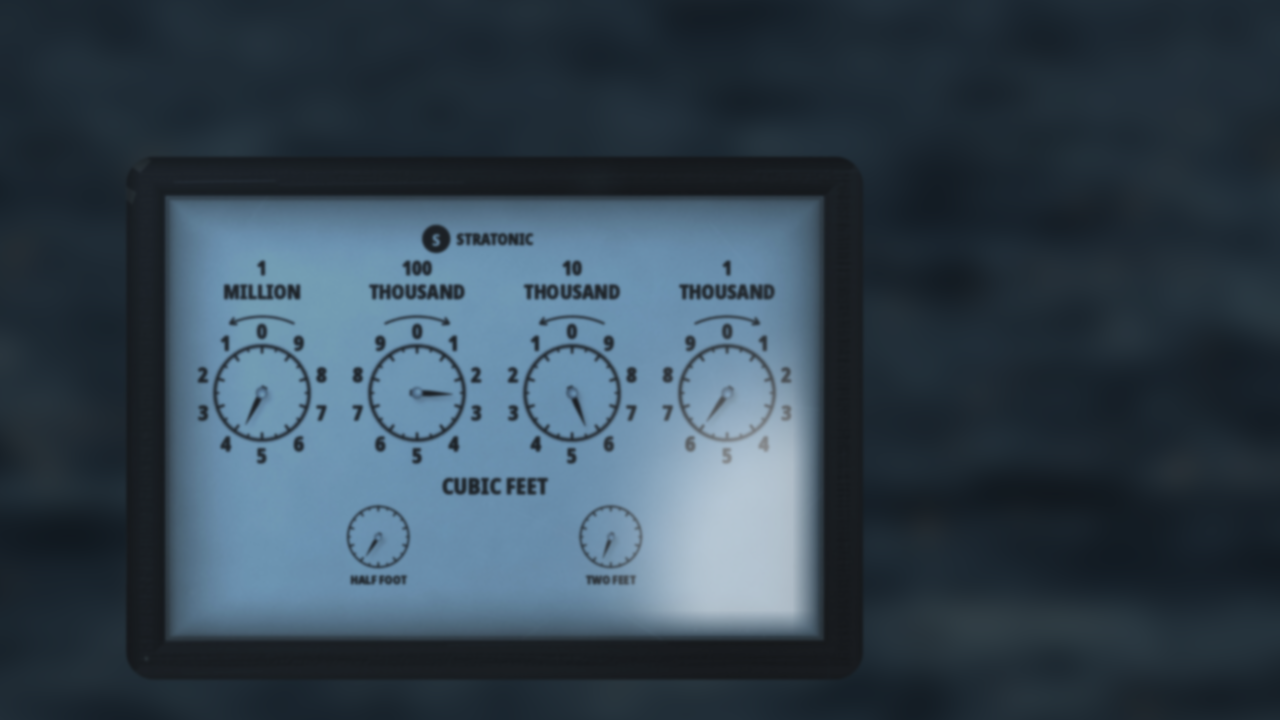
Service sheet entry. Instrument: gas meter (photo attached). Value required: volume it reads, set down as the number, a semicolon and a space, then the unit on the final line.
425600; ft³
